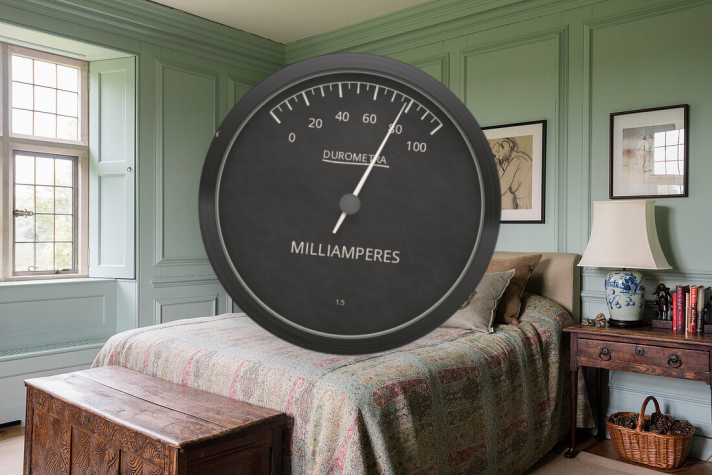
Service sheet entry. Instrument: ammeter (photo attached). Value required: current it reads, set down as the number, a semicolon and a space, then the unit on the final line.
77.5; mA
